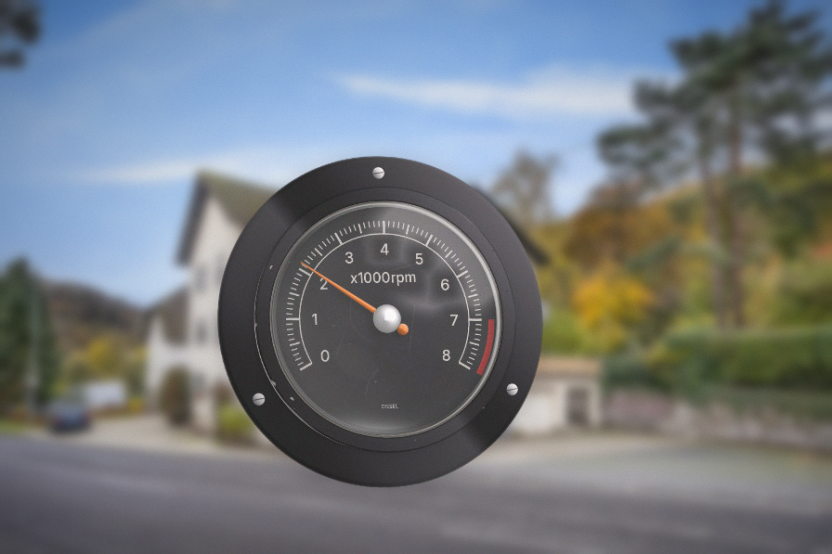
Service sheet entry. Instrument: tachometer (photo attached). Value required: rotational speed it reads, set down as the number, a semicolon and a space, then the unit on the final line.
2100; rpm
